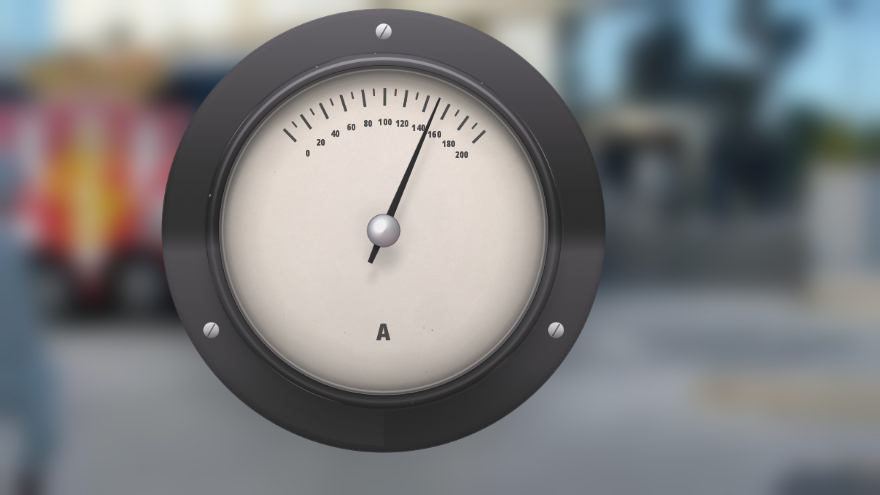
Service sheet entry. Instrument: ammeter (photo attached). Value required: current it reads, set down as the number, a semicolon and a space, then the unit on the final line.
150; A
